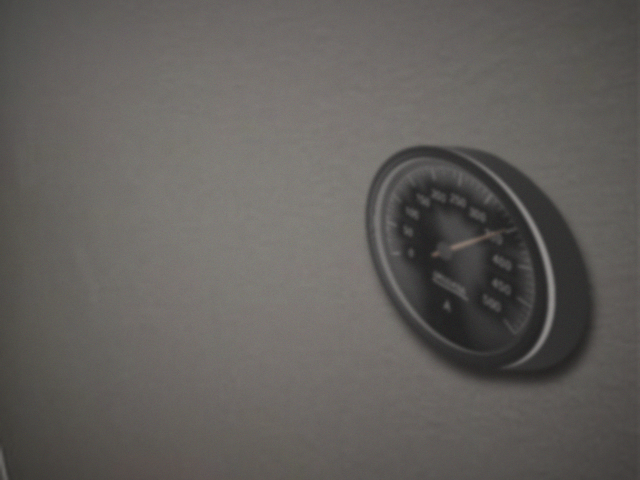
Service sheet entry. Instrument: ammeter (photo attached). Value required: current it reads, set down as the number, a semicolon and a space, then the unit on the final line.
350; A
